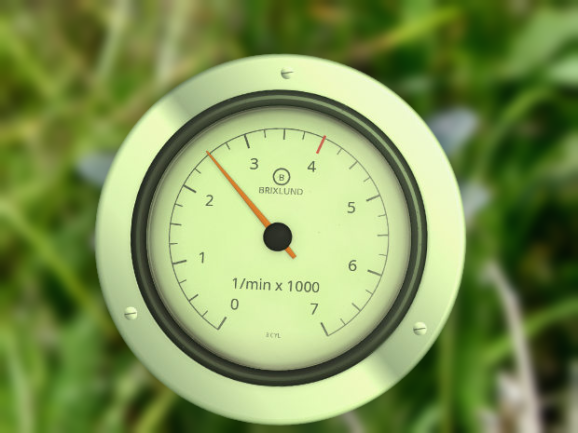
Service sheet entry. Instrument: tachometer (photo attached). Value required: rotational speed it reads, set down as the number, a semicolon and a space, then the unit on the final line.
2500; rpm
